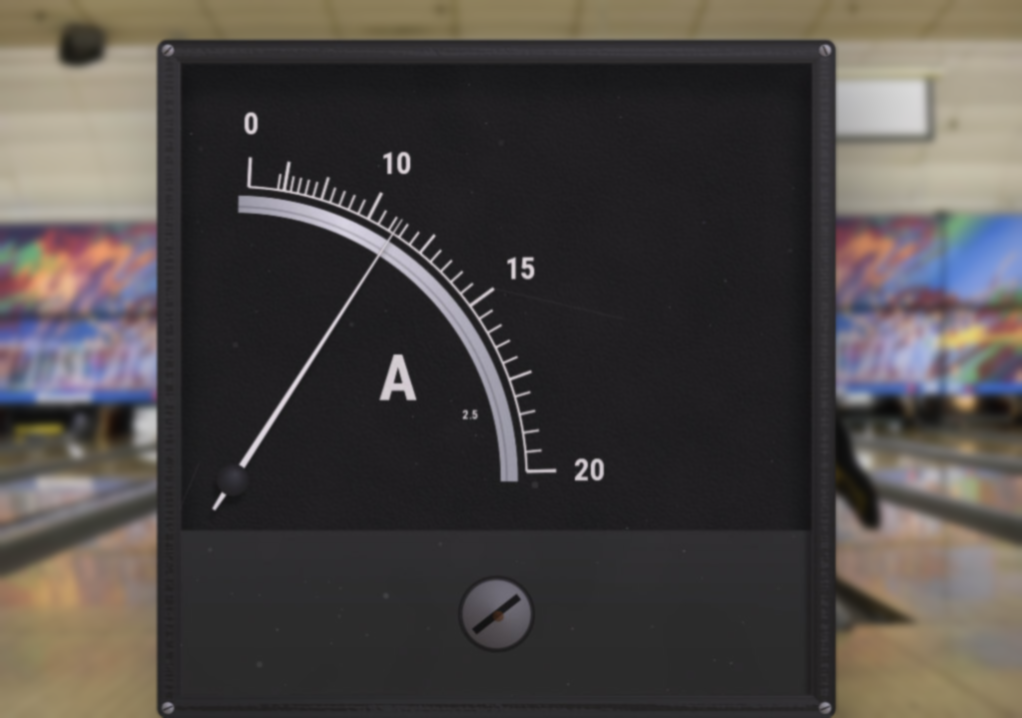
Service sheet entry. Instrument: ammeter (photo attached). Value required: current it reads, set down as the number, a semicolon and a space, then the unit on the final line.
11.25; A
